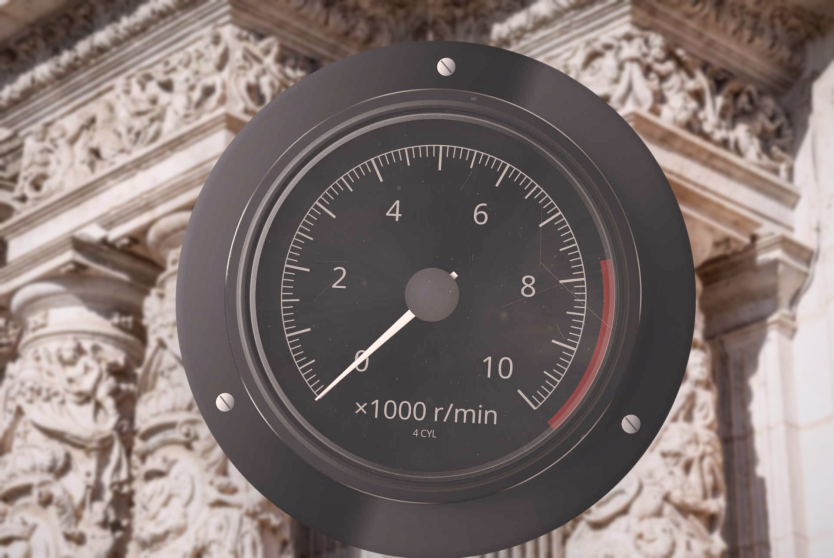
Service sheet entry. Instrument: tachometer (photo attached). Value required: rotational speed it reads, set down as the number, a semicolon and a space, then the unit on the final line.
0; rpm
